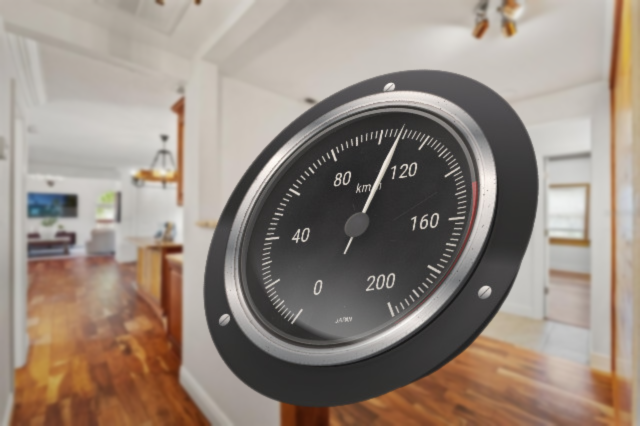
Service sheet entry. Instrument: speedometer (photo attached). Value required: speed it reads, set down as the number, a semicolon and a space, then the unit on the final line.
110; km/h
